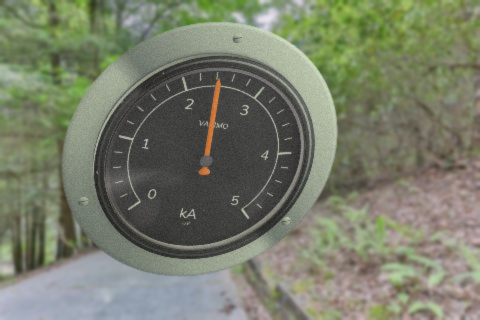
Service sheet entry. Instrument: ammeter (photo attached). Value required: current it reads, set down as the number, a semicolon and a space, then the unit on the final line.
2.4; kA
